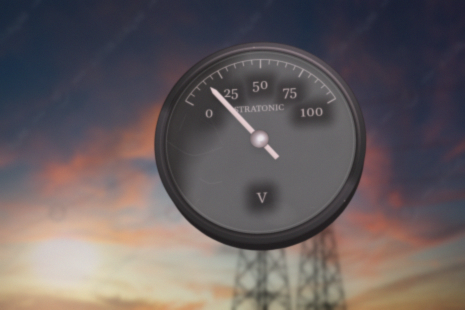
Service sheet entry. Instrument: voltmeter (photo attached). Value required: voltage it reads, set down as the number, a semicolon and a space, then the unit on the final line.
15; V
